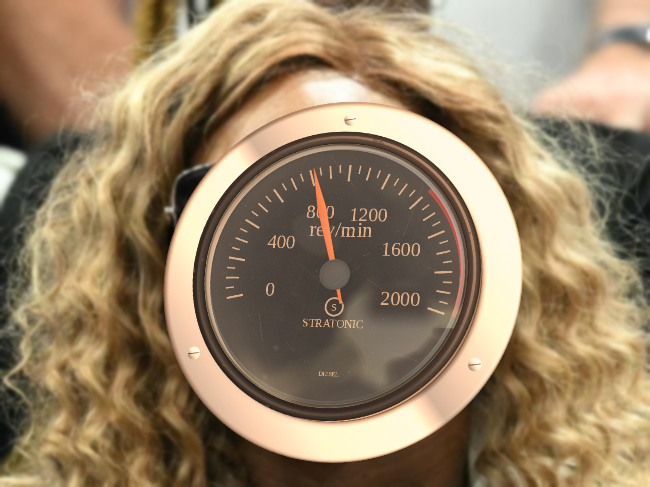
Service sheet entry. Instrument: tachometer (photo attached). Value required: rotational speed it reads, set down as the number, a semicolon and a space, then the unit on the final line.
825; rpm
